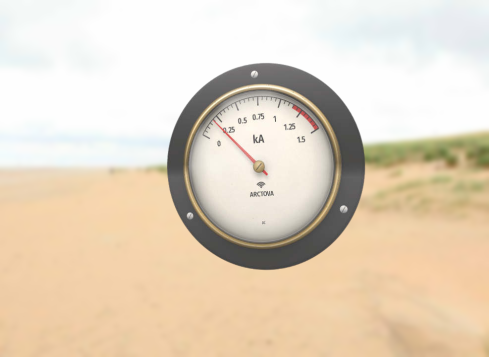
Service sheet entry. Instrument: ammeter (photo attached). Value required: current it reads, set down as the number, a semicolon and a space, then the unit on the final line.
0.2; kA
